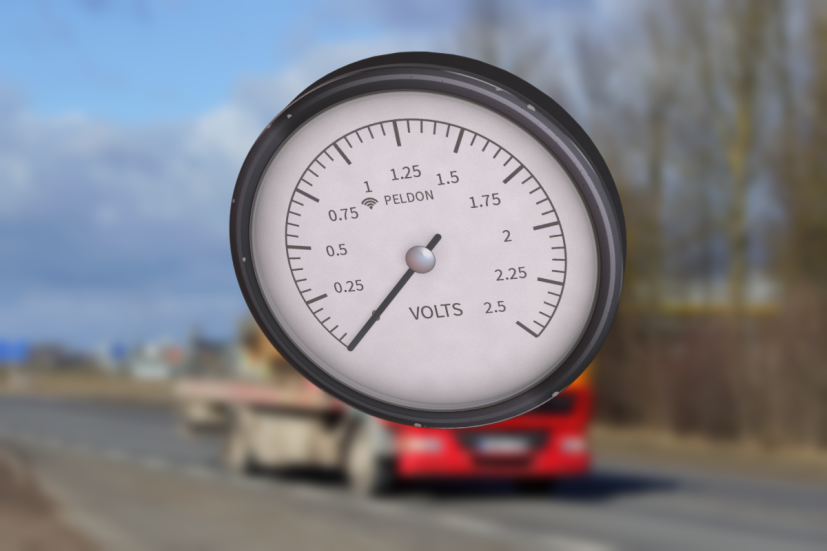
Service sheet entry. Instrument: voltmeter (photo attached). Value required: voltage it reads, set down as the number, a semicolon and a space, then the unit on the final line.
0; V
